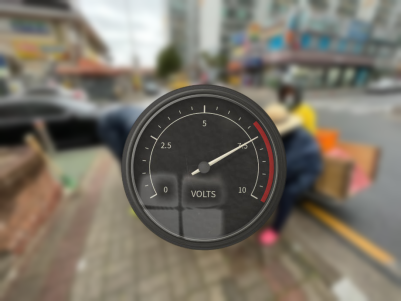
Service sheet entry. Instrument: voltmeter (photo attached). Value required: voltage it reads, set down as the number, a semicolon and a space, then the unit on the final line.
7.5; V
